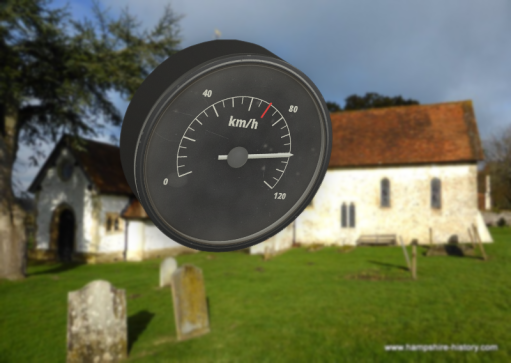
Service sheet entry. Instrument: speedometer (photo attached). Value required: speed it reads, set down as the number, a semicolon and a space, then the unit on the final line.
100; km/h
